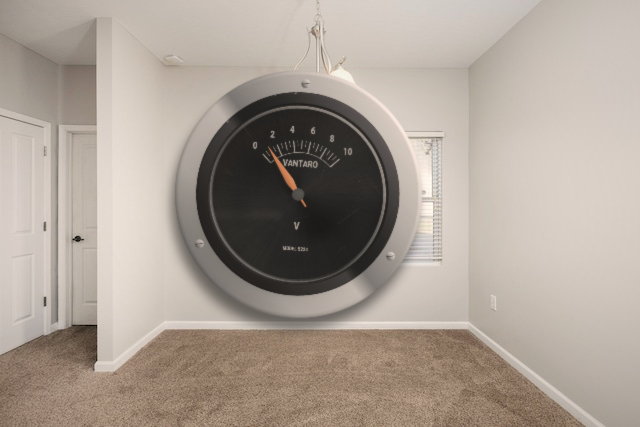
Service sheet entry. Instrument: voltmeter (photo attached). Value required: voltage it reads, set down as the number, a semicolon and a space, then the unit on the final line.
1; V
